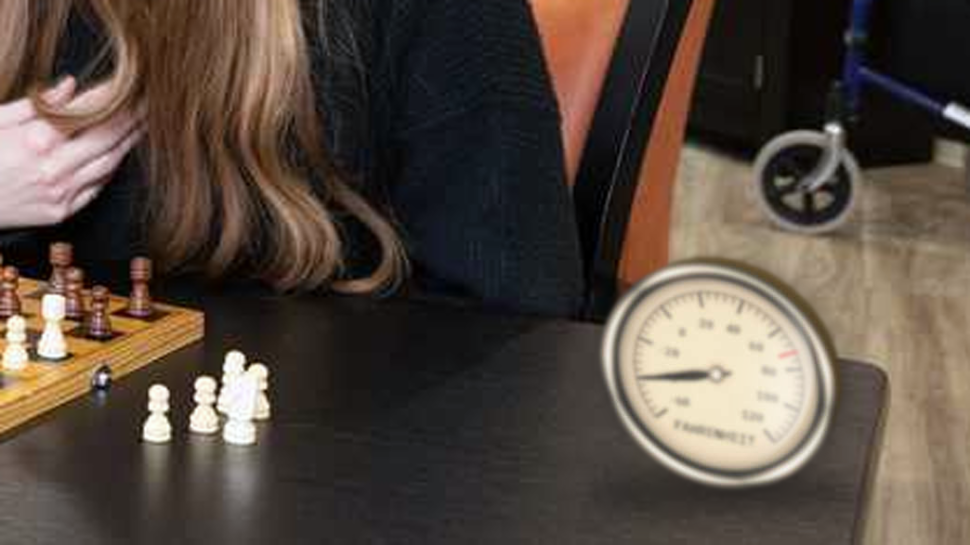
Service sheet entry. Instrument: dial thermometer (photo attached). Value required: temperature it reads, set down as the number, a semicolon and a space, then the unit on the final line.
-40; °F
